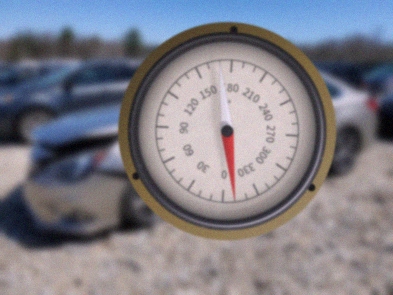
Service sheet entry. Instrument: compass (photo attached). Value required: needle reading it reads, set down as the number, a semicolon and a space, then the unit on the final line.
350; °
